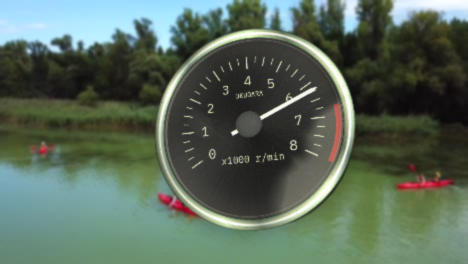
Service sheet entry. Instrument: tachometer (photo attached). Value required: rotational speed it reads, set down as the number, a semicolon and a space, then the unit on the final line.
6250; rpm
